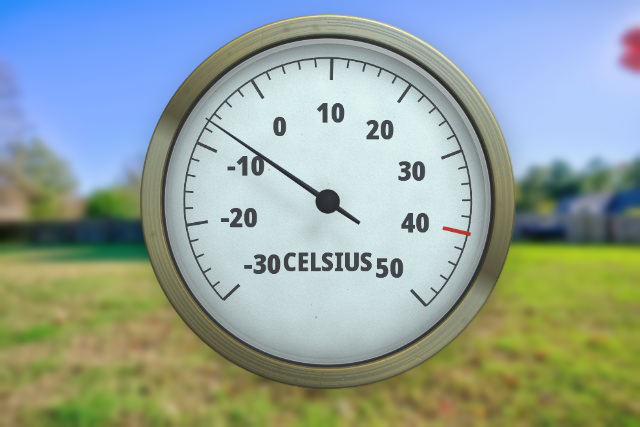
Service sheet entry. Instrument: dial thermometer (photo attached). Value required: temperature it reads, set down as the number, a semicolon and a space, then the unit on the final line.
-7; °C
